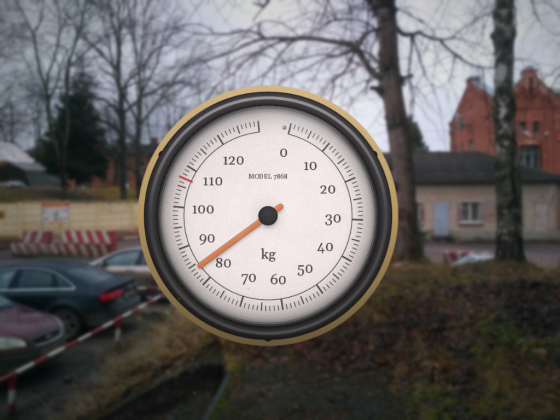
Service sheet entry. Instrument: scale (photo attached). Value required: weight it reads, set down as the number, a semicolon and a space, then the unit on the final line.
84; kg
